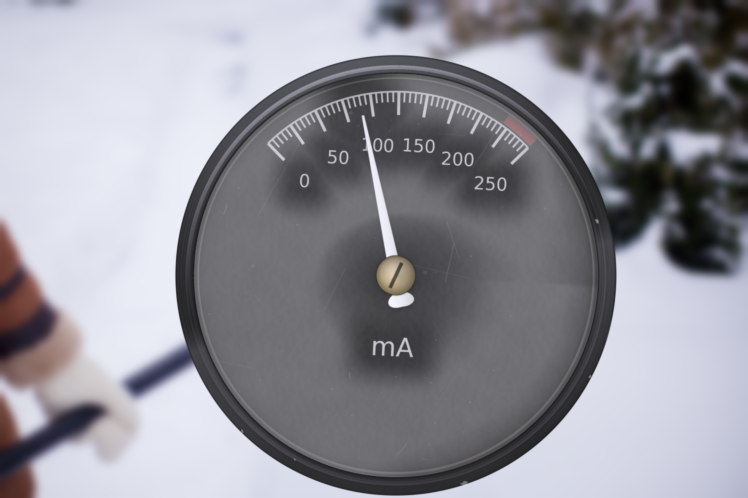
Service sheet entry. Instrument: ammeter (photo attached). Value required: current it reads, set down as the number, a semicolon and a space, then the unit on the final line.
90; mA
